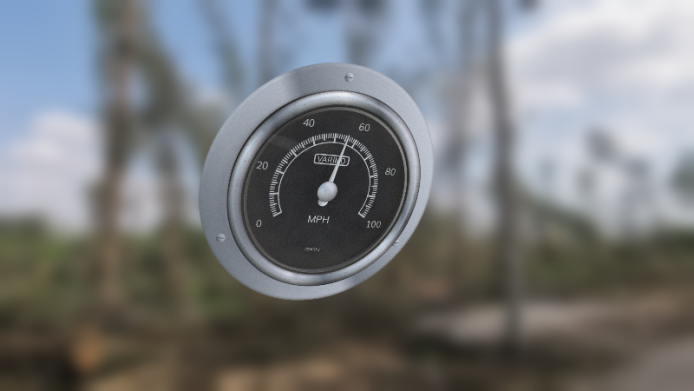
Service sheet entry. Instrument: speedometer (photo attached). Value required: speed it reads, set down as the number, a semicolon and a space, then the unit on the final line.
55; mph
